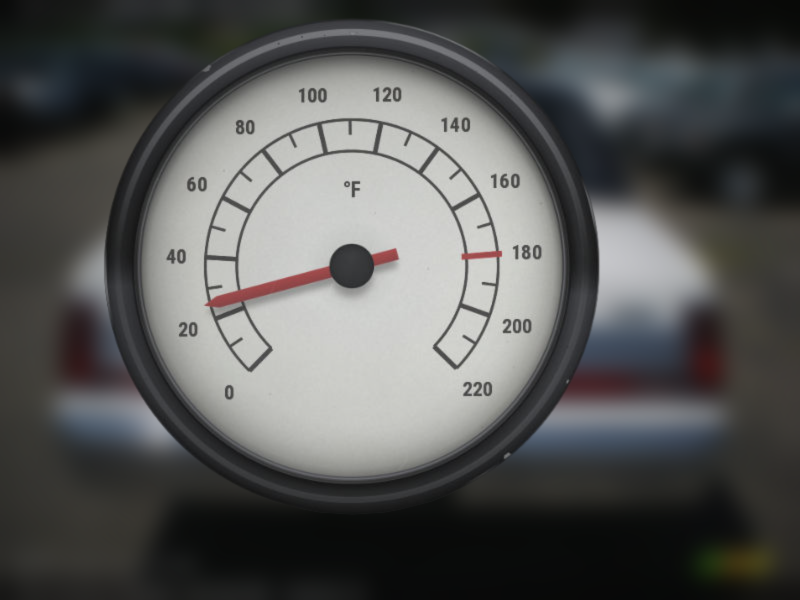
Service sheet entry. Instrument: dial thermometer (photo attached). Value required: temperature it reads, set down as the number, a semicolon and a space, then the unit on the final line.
25; °F
